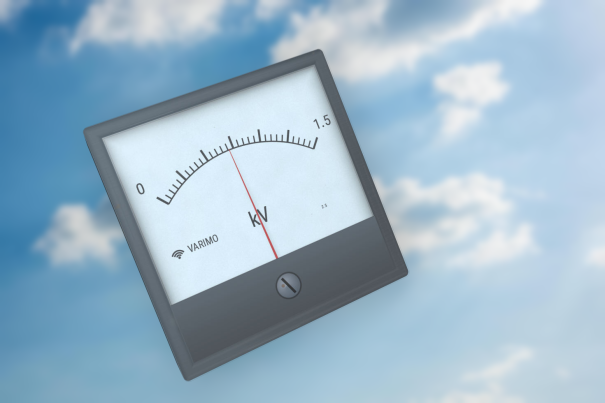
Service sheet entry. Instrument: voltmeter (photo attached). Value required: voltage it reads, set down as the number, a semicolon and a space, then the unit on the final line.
0.7; kV
